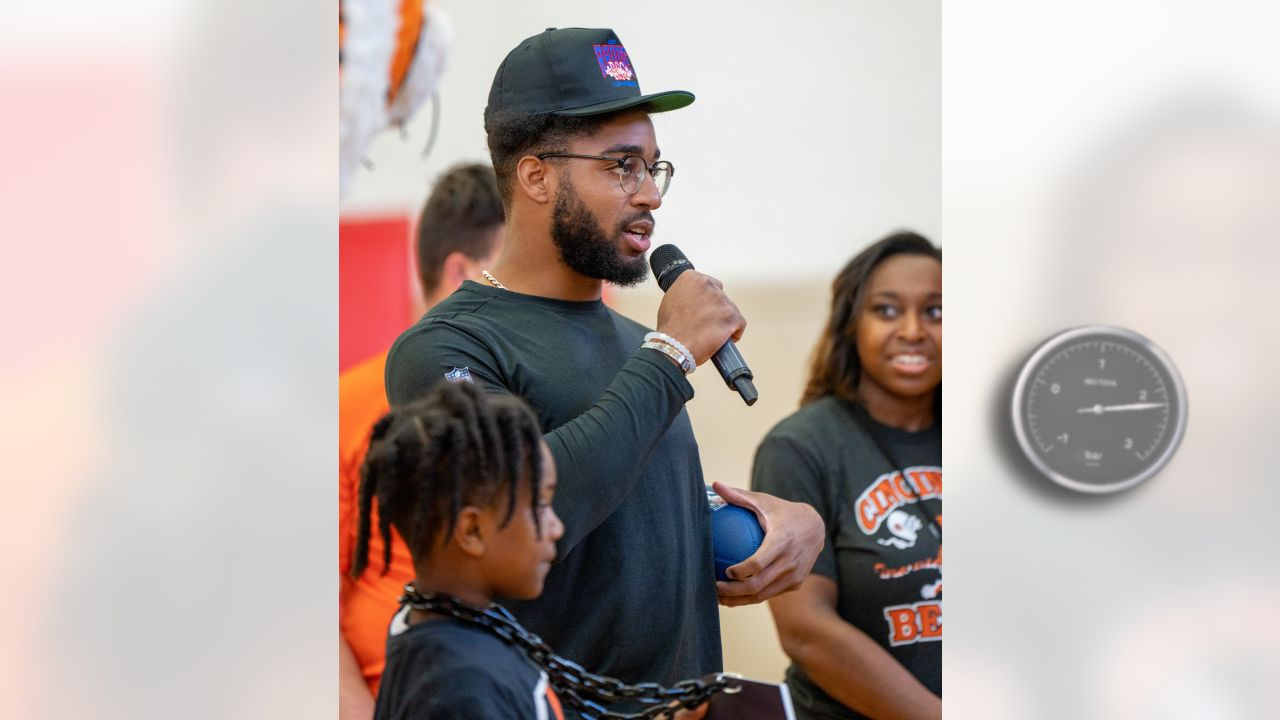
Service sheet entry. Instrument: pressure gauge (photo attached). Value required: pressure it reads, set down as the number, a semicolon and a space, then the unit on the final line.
2.2; bar
